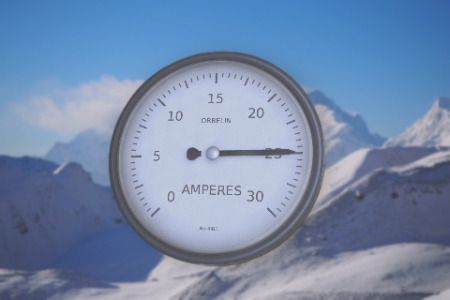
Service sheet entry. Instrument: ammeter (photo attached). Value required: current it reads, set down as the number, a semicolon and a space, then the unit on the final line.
25; A
